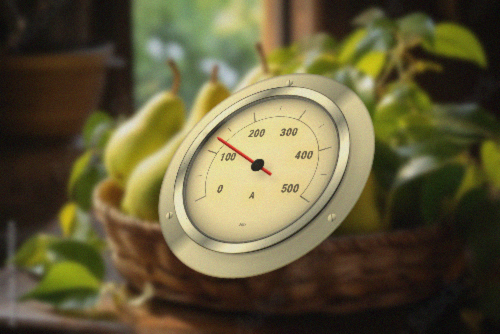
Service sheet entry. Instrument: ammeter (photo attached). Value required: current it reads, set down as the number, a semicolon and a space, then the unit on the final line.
125; A
